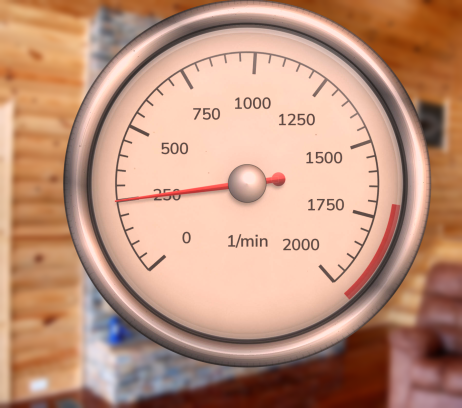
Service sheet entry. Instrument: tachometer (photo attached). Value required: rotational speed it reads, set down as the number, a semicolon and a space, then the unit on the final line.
250; rpm
